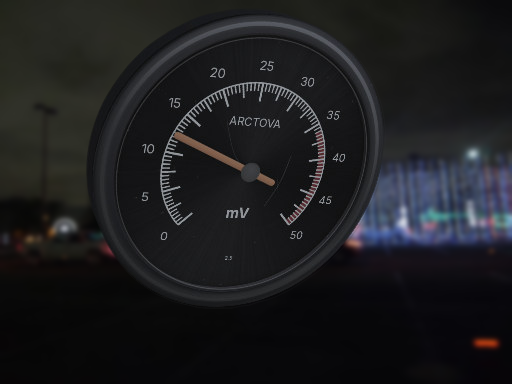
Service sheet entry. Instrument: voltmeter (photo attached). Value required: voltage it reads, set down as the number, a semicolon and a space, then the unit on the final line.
12.5; mV
